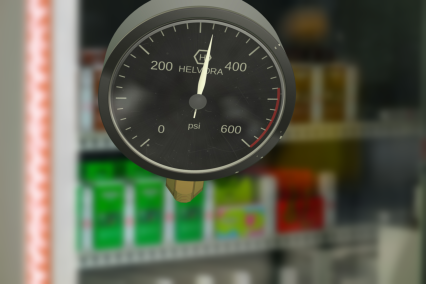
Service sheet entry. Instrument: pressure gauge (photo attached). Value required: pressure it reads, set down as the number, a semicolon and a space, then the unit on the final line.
320; psi
